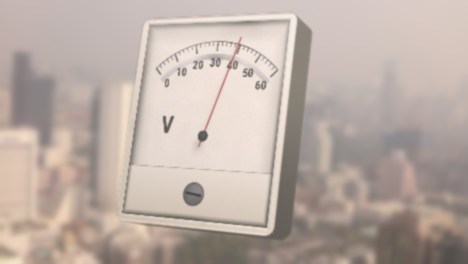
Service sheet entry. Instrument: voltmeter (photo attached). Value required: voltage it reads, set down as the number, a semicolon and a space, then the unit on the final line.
40; V
